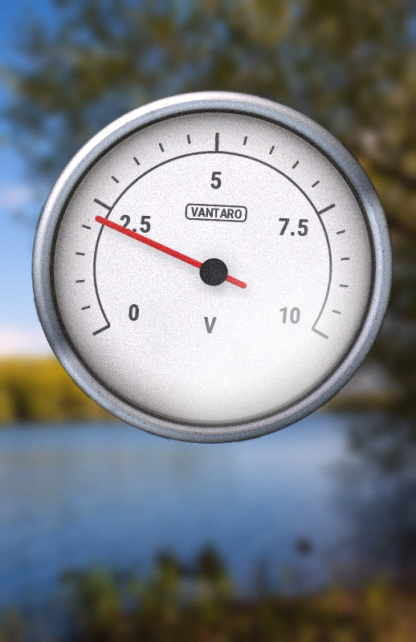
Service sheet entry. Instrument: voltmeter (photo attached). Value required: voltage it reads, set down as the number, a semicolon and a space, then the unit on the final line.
2.25; V
